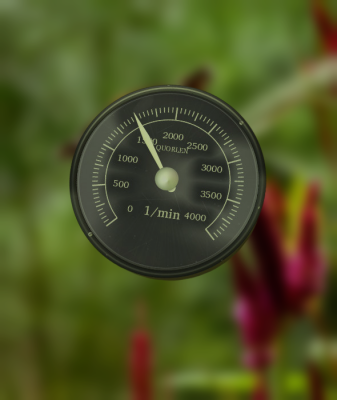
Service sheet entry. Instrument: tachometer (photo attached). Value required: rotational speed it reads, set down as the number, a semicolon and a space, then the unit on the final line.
1500; rpm
